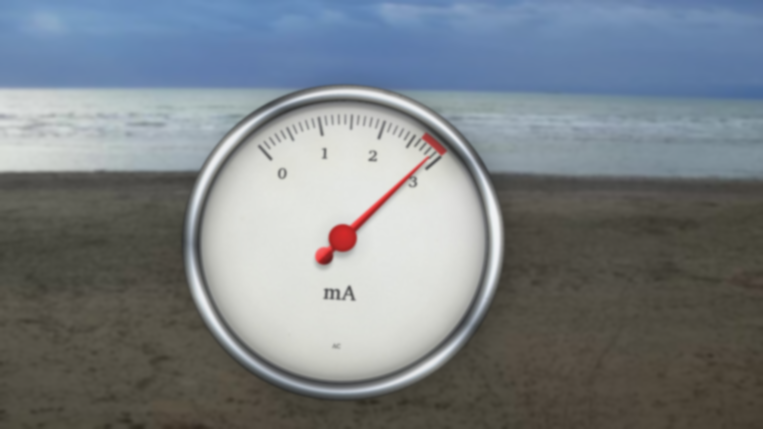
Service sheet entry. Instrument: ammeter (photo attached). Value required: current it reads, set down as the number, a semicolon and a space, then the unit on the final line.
2.9; mA
